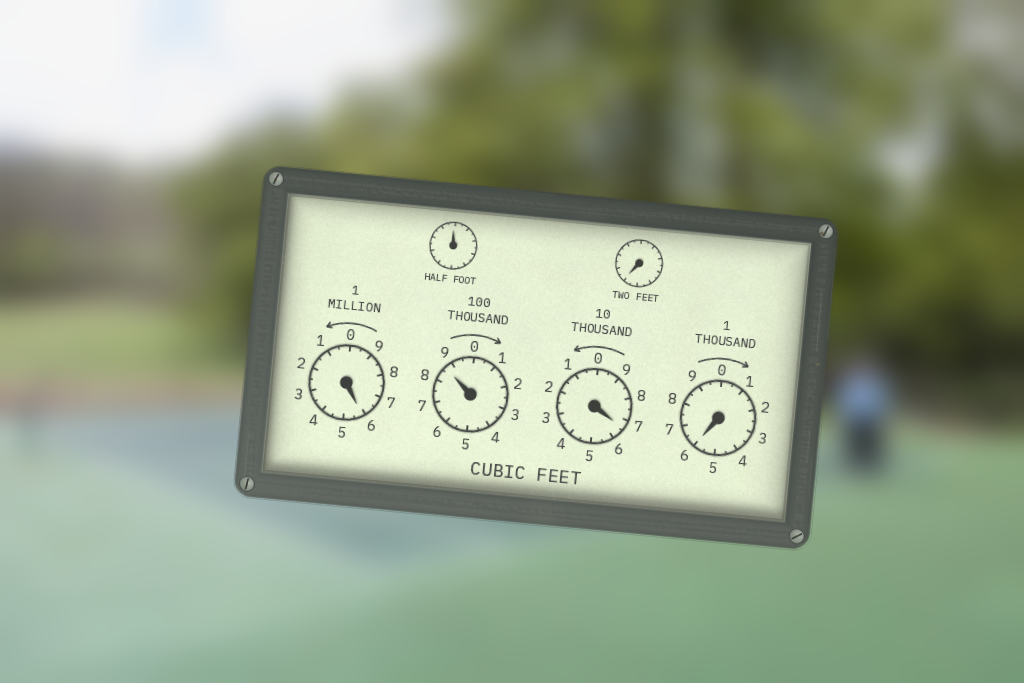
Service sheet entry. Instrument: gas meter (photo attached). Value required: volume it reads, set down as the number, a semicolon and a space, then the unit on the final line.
586600; ft³
